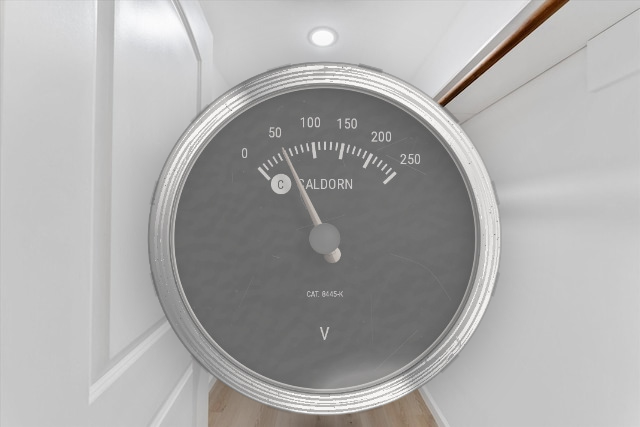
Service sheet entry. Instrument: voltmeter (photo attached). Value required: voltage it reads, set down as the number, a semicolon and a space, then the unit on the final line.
50; V
